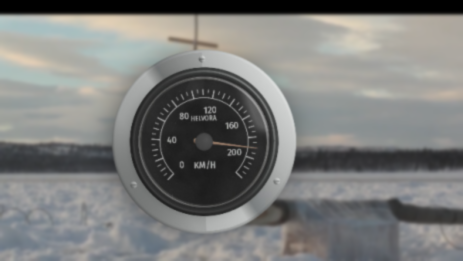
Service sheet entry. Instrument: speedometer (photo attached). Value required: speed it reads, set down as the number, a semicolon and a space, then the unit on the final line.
190; km/h
